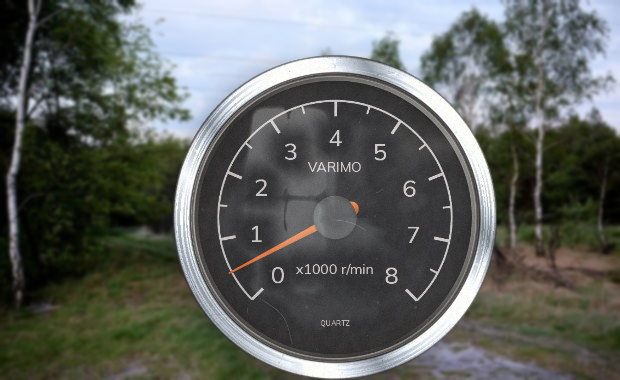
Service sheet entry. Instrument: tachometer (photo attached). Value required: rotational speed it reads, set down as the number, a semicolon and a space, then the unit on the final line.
500; rpm
